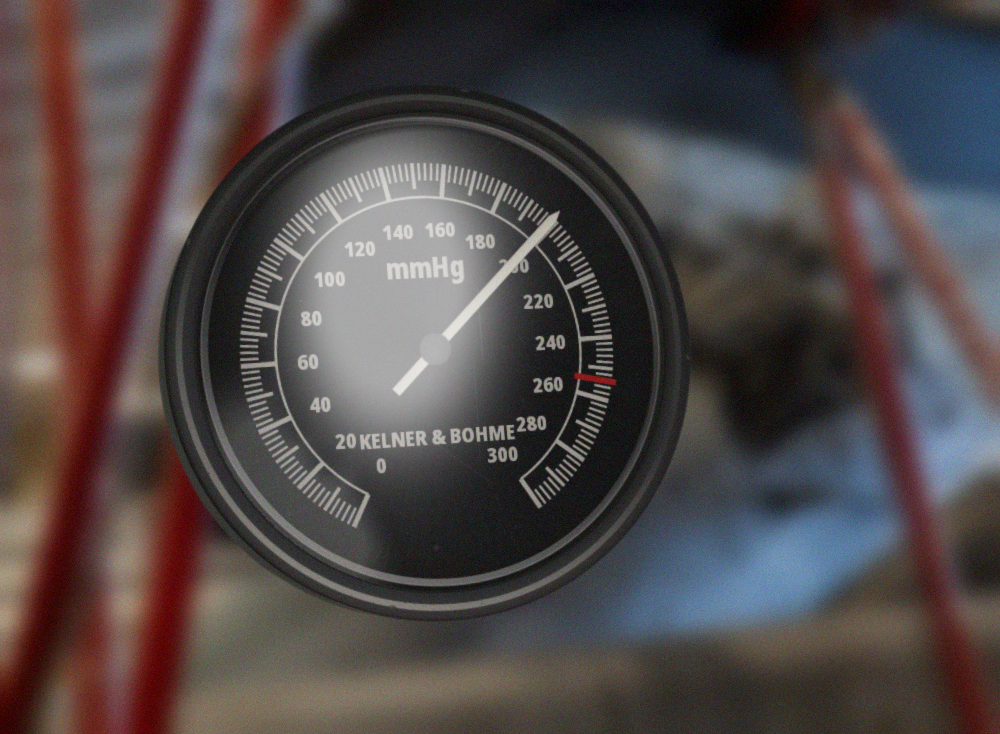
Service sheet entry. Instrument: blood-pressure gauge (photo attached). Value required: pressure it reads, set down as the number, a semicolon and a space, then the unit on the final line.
198; mmHg
